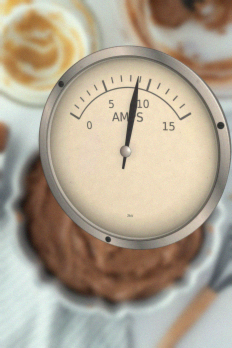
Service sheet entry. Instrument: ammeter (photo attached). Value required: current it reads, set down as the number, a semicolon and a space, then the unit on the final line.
9; A
